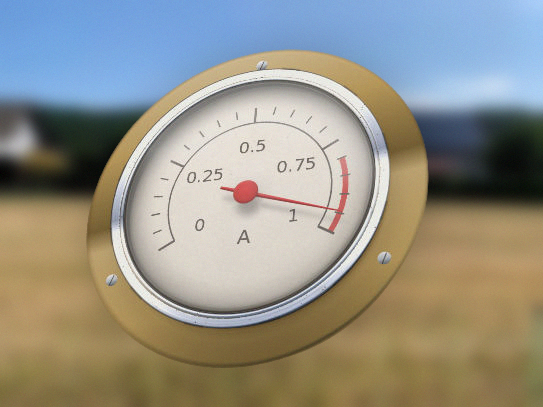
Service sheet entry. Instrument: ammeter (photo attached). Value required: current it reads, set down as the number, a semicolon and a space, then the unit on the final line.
0.95; A
